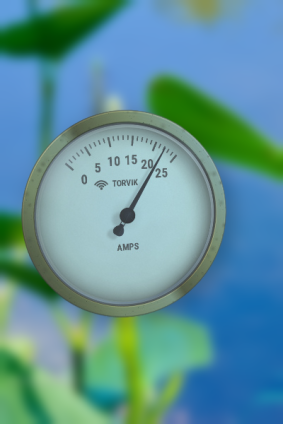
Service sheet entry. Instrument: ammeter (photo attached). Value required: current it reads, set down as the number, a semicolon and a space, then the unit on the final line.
22; A
